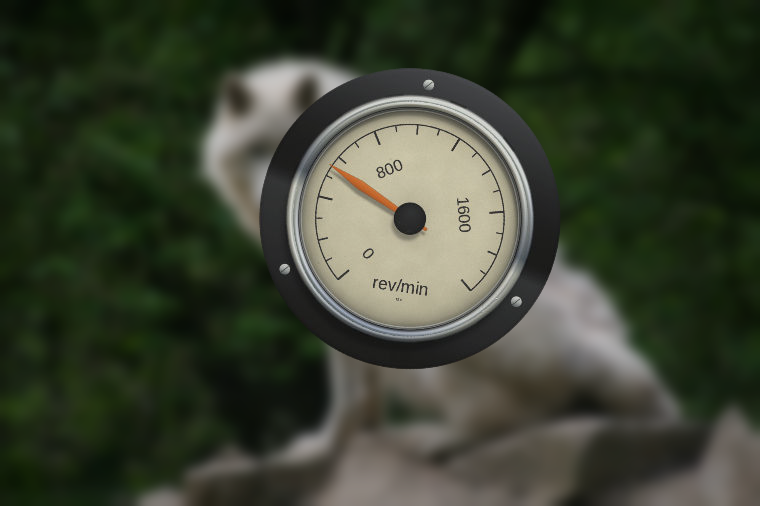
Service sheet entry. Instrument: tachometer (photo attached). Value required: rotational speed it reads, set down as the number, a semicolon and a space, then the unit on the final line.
550; rpm
